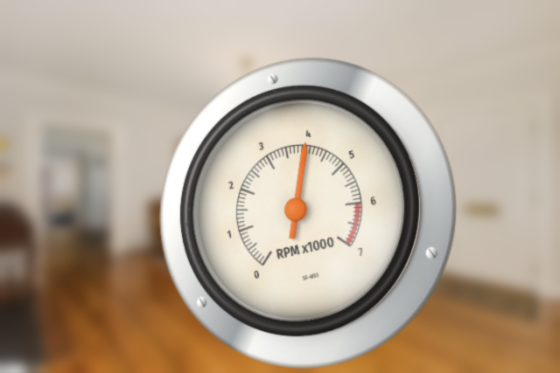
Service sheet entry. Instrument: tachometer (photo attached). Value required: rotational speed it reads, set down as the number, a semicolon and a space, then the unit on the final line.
4000; rpm
